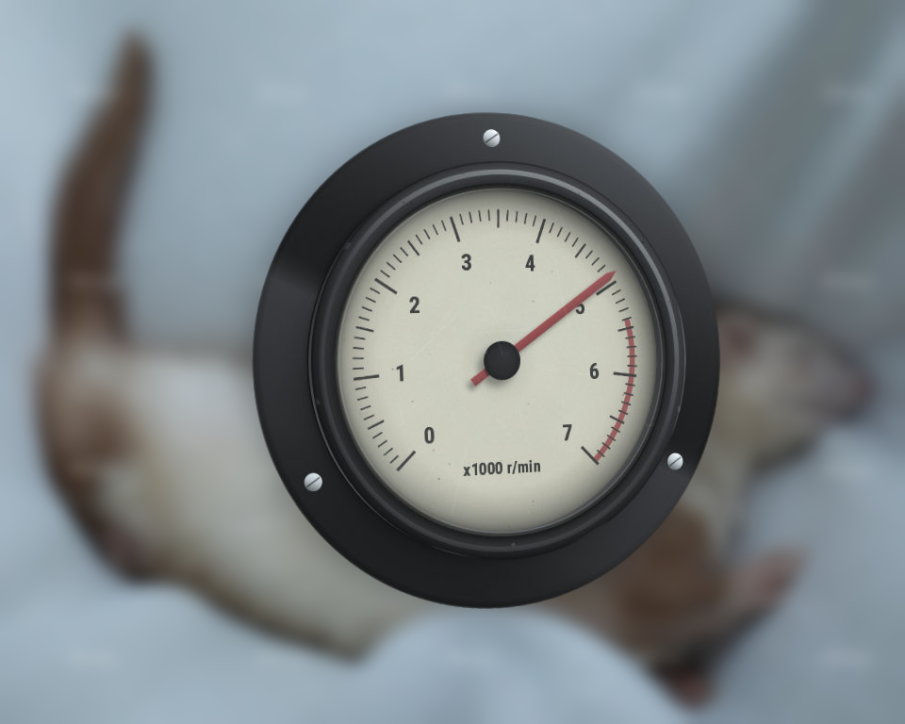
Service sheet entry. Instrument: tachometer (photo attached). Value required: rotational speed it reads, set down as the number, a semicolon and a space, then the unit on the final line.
4900; rpm
